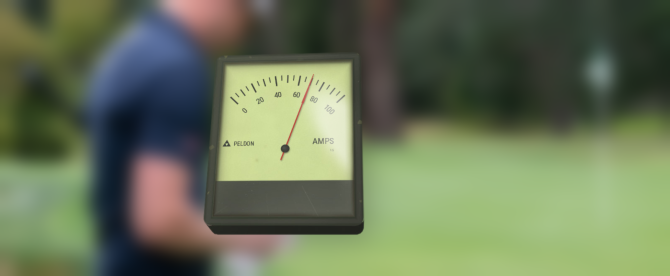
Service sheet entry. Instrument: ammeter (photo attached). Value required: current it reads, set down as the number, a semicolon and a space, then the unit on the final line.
70; A
